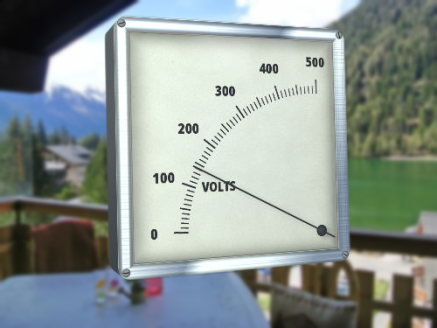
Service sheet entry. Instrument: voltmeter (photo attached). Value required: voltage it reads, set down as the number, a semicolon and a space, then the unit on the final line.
140; V
